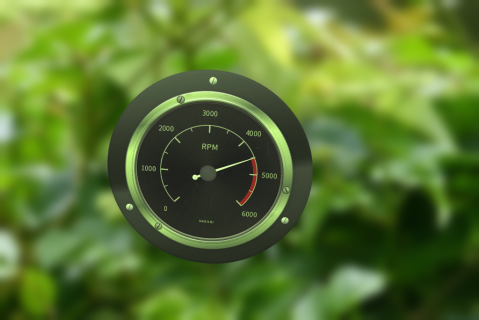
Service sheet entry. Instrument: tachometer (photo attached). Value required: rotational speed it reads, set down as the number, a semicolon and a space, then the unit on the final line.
4500; rpm
